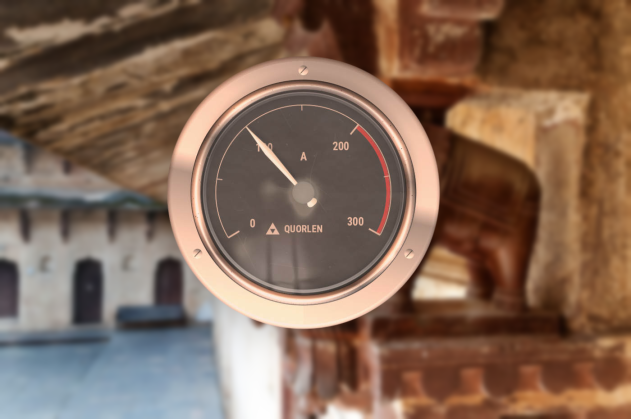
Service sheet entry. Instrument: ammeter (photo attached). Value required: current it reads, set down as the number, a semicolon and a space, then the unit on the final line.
100; A
